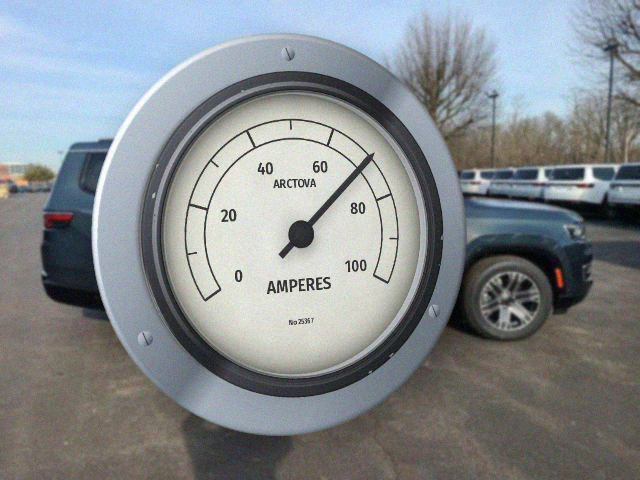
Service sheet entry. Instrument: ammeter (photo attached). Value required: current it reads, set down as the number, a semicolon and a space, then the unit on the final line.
70; A
